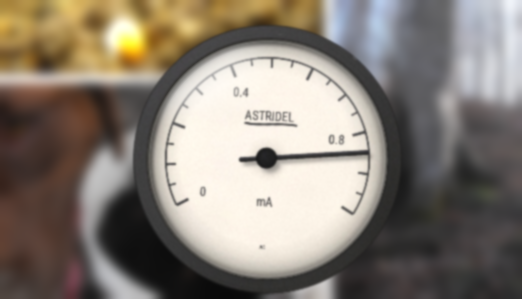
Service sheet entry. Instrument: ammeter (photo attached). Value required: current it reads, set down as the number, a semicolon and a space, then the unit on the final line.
0.85; mA
